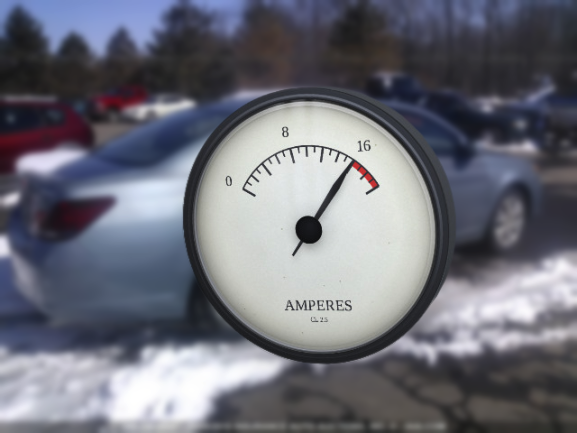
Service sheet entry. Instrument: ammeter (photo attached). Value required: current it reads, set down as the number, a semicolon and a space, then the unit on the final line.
16; A
